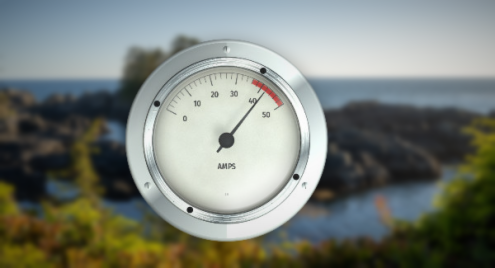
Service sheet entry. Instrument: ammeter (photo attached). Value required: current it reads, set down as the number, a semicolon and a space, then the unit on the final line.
42; A
